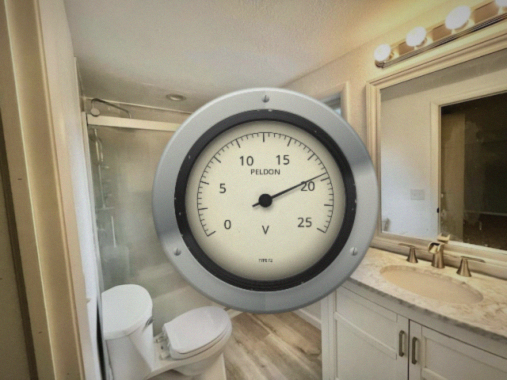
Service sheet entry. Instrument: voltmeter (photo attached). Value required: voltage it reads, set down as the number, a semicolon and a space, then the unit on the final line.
19.5; V
